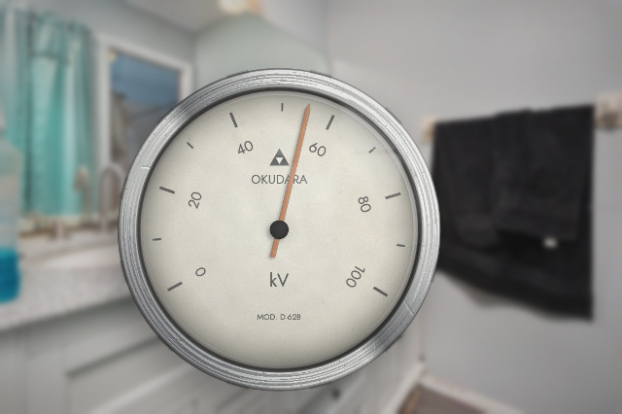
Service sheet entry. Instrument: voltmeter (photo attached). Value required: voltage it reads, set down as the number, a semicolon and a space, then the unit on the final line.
55; kV
